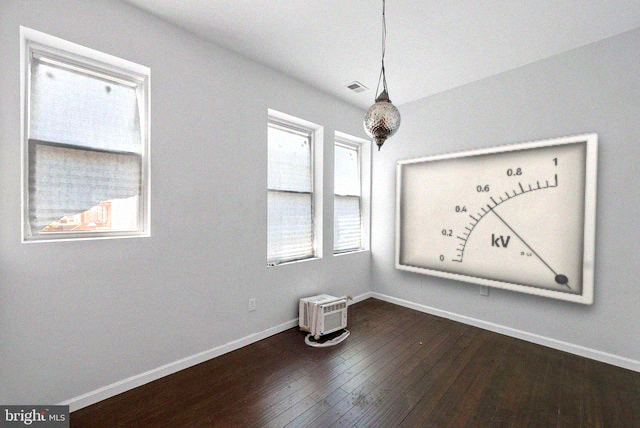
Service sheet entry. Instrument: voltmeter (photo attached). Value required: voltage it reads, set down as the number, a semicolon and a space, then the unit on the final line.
0.55; kV
